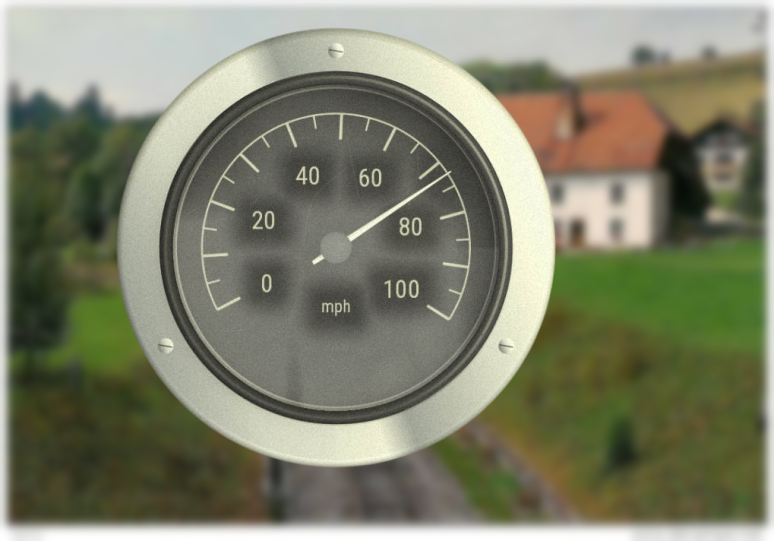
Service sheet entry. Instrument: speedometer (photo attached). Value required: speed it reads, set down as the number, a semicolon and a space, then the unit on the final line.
72.5; mph
